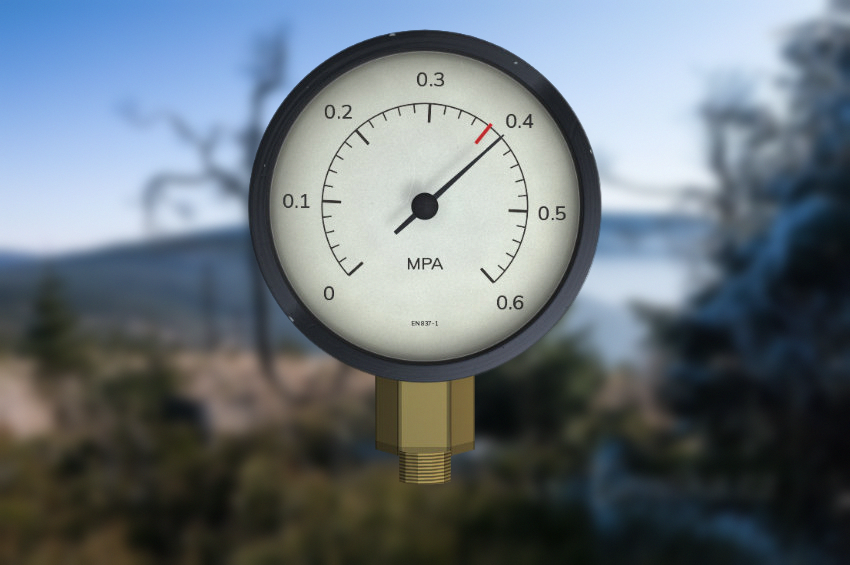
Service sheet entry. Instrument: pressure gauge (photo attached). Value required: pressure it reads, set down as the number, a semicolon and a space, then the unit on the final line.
0.4; MPa
